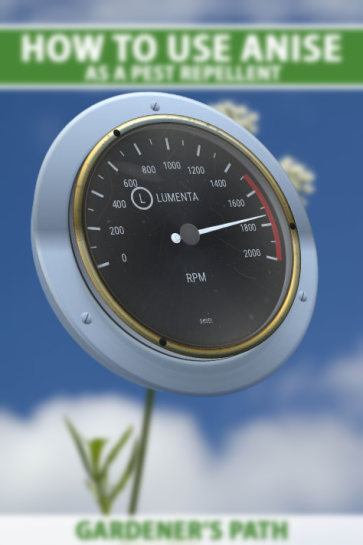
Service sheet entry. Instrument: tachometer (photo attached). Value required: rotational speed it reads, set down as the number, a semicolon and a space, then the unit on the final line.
1750; rpm
